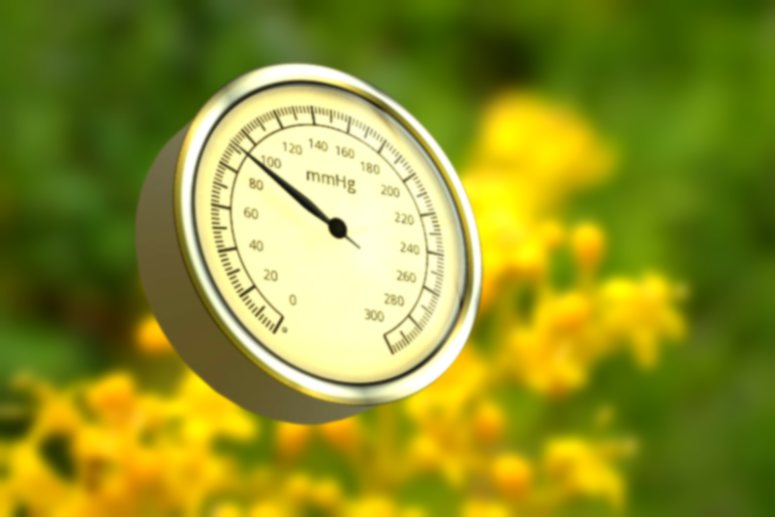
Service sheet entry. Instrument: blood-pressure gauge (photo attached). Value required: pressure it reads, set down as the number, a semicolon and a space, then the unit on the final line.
90; mmHg
